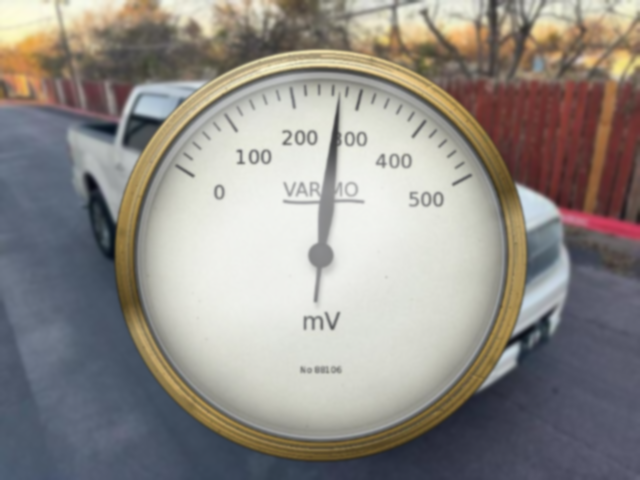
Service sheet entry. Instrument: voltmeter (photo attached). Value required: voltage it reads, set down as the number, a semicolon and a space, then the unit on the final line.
270; mV
